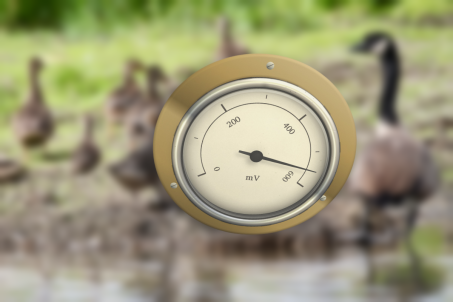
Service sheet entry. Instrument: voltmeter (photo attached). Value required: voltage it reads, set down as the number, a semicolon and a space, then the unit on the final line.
550; mV
